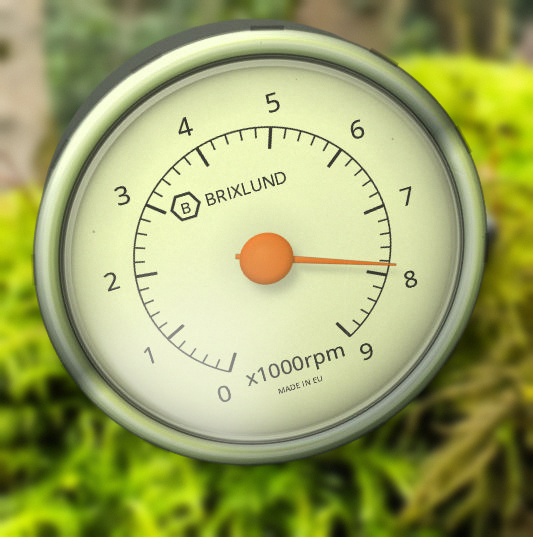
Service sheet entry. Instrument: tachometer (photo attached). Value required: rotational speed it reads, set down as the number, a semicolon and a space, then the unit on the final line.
7800; rpm
